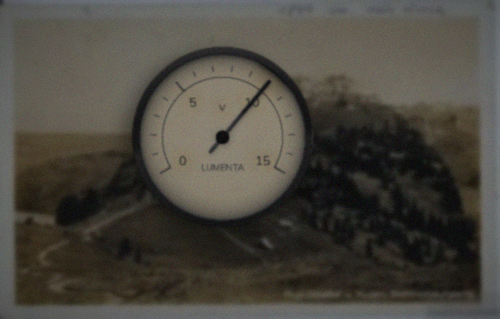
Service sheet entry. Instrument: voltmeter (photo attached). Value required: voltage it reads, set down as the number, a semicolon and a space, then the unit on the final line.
10; V
